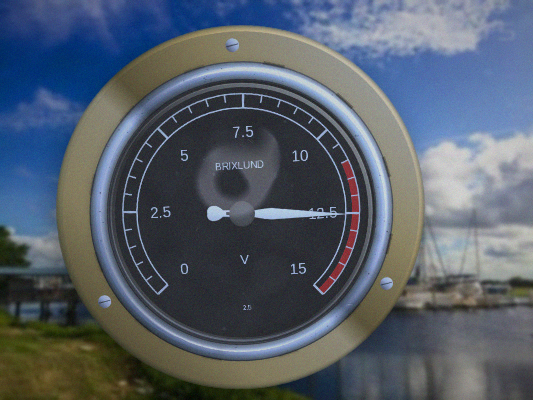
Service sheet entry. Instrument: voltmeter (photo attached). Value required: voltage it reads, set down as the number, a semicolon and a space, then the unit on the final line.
12.5; V
